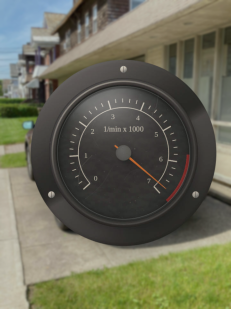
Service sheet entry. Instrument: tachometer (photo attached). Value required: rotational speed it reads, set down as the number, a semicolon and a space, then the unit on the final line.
6800; rpm
